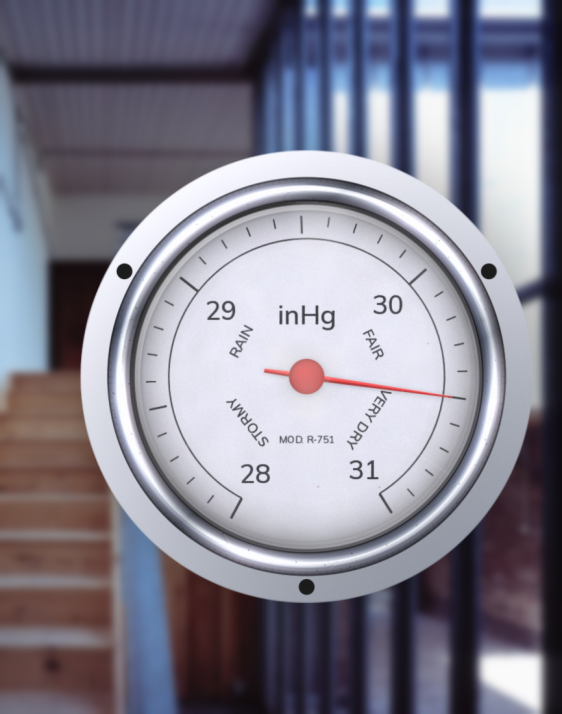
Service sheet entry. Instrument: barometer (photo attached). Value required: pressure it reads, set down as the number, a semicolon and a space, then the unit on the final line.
30.5; inHg
